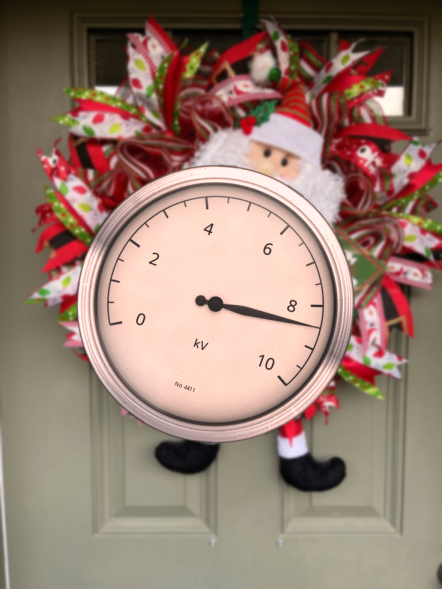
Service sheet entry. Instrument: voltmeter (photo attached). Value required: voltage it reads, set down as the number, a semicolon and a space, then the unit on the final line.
8.5; kV
